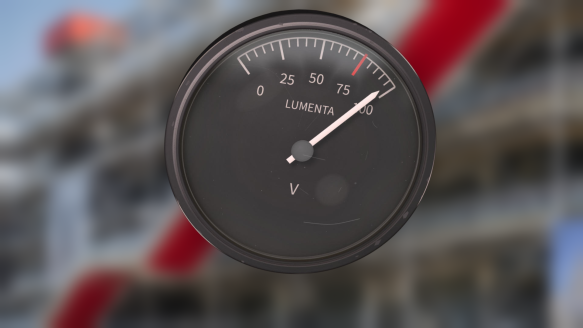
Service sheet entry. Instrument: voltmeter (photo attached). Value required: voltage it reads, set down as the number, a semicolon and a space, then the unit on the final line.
95; V
